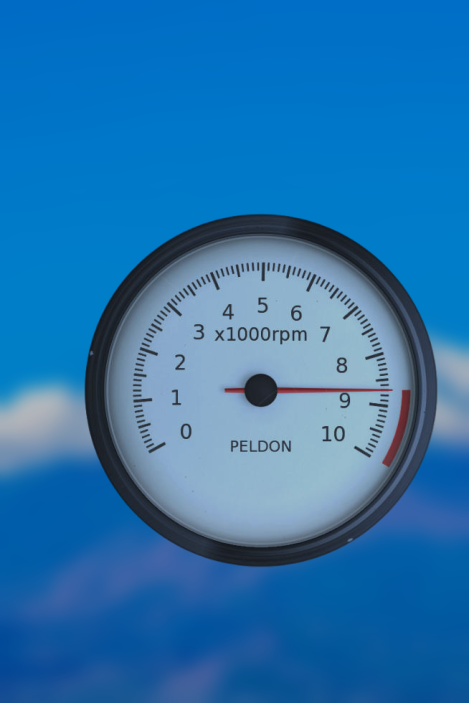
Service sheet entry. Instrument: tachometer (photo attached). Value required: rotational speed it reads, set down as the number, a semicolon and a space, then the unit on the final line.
8700; rpm
